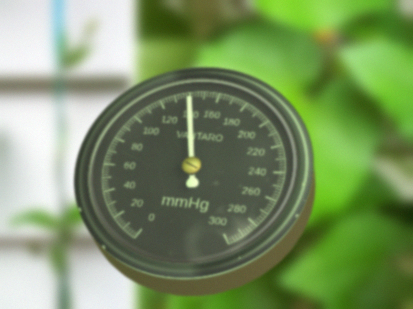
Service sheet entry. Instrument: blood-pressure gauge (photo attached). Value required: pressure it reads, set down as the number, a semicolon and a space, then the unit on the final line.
140; mmHg
